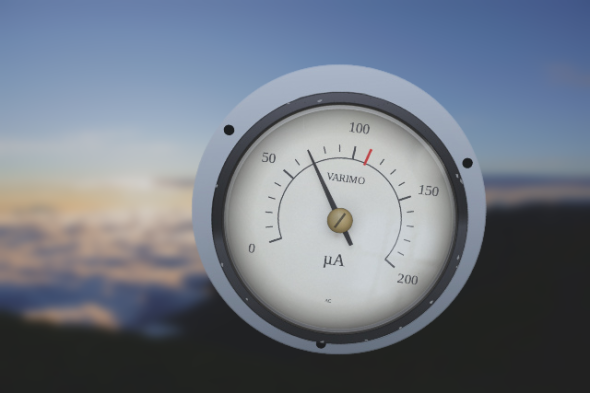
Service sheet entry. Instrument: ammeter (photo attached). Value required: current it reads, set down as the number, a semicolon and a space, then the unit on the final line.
70; µA
